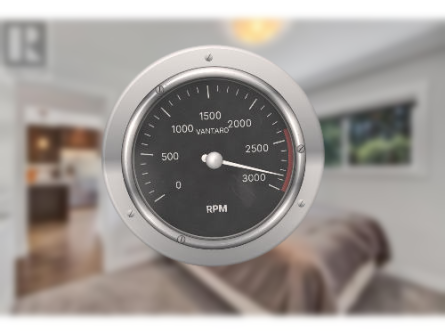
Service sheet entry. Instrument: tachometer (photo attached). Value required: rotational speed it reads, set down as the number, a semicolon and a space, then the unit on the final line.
2850; rpm
